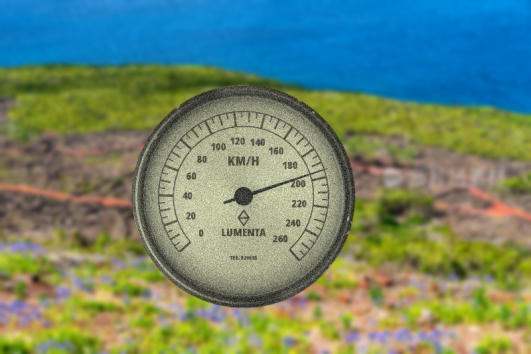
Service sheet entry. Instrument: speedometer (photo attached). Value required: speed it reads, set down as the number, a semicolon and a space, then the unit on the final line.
195; km/h
